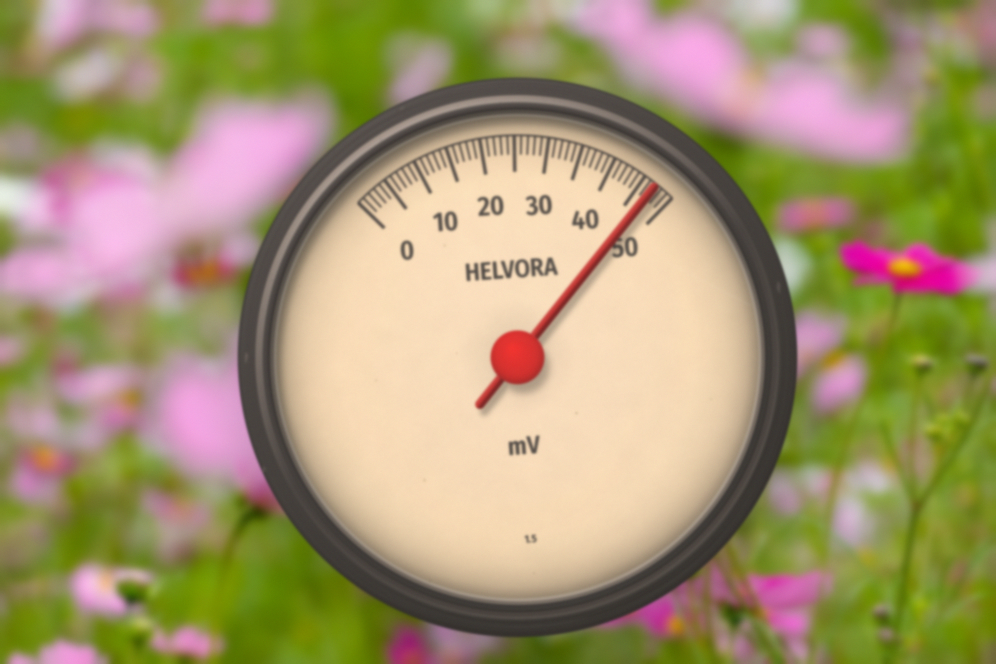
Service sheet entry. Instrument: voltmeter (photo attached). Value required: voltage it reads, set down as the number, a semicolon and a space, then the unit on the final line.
47; mV
